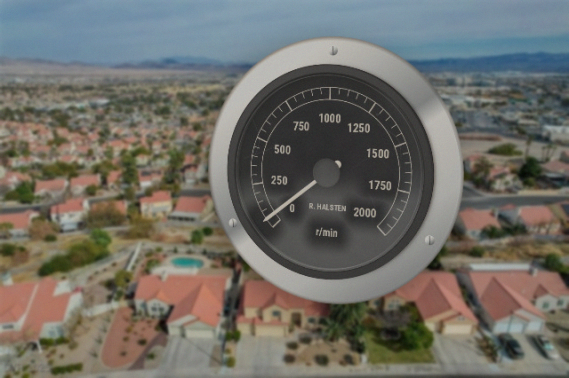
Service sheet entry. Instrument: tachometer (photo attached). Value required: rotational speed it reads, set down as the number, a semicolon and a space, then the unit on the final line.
50; rpm
